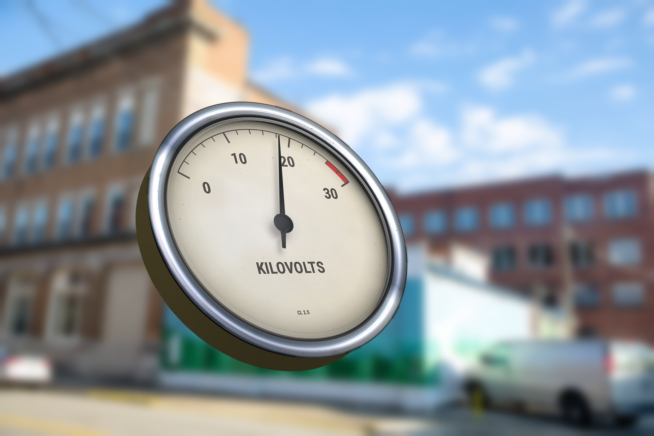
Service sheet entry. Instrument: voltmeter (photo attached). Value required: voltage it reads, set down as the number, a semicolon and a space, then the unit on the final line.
18; kV
